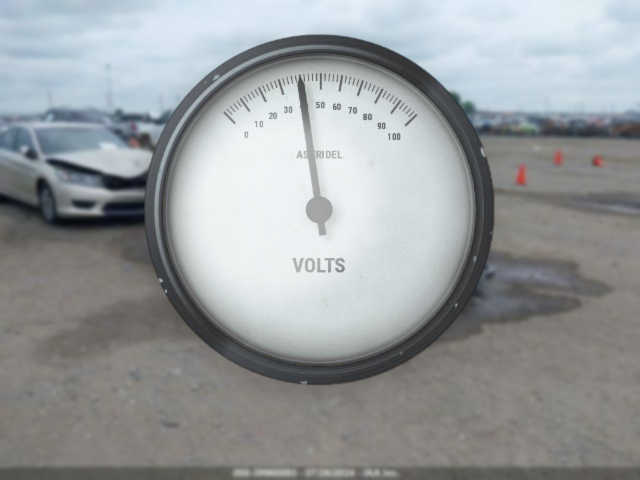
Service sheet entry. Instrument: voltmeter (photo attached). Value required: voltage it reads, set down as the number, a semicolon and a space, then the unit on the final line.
40; V
